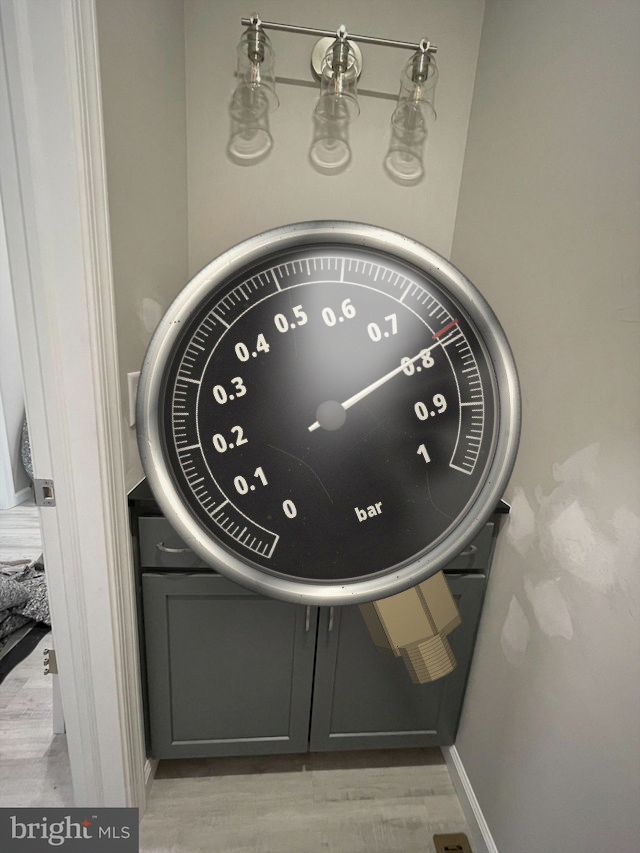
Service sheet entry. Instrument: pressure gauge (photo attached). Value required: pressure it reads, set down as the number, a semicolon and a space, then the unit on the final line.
0.79; bar
